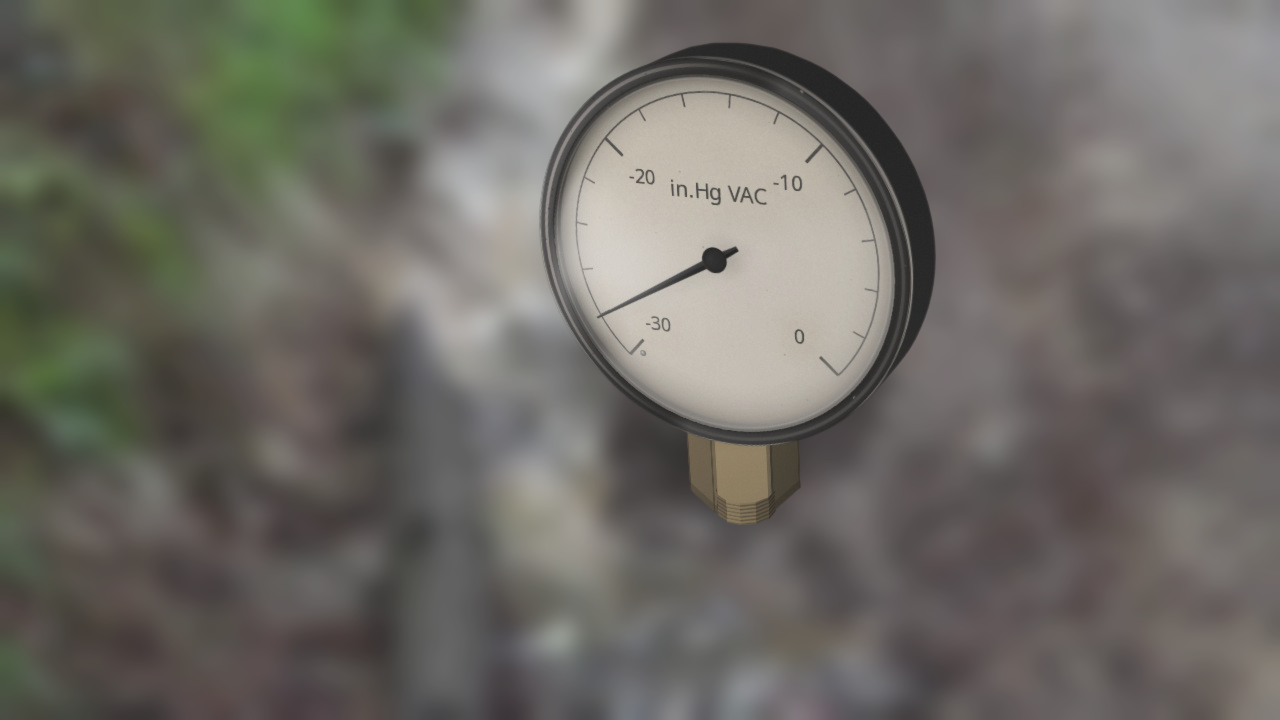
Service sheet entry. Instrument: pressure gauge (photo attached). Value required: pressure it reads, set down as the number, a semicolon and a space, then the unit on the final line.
-28; inHg
